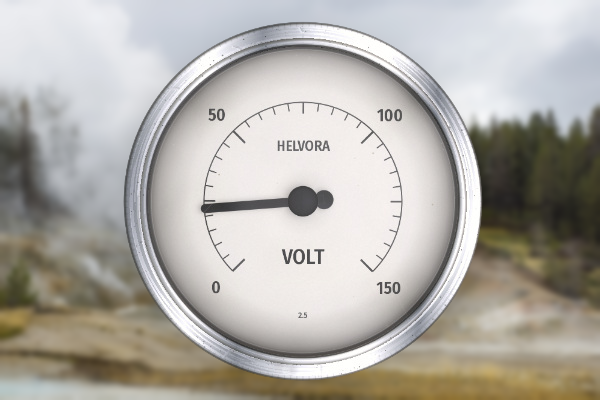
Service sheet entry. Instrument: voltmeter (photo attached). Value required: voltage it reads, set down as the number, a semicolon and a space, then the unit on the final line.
22.5; V
